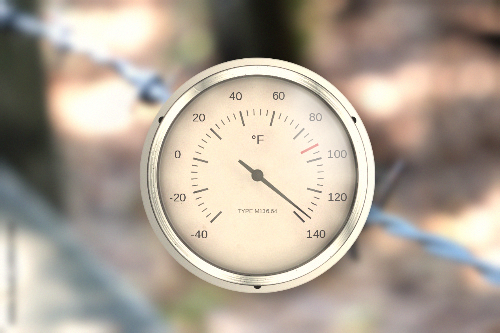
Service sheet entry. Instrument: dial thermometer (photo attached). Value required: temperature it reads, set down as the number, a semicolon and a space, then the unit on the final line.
136; °F
